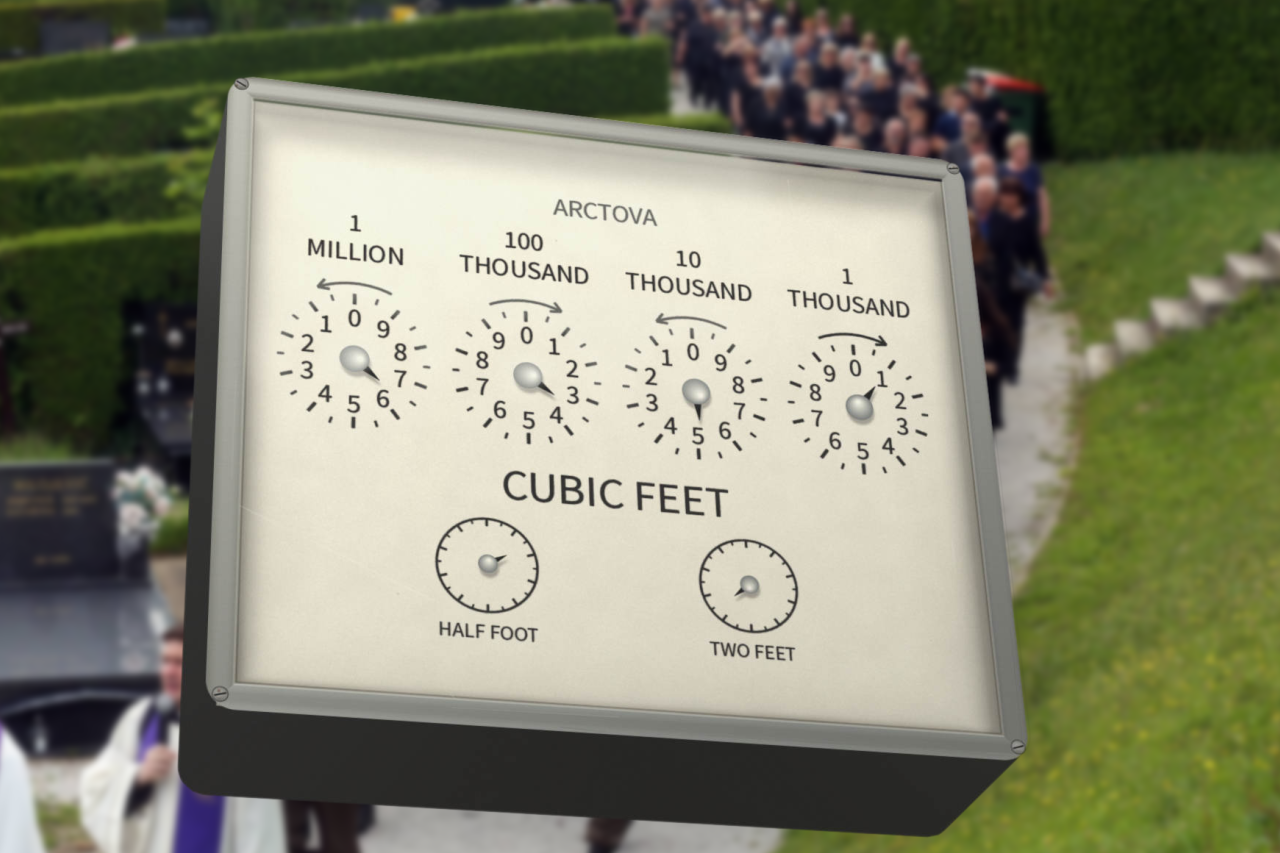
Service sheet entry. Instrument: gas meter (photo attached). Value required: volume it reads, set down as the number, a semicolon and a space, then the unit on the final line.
635100; ft³
